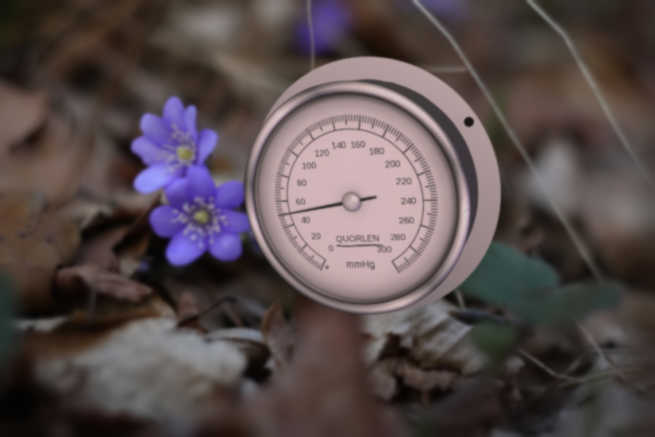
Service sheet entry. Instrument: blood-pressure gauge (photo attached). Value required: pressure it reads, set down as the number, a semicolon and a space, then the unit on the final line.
50; mmHg
